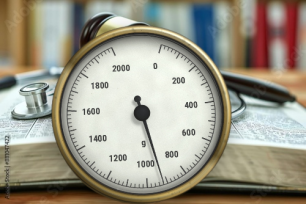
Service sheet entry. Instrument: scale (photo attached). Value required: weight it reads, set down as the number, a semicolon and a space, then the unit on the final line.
920; g
